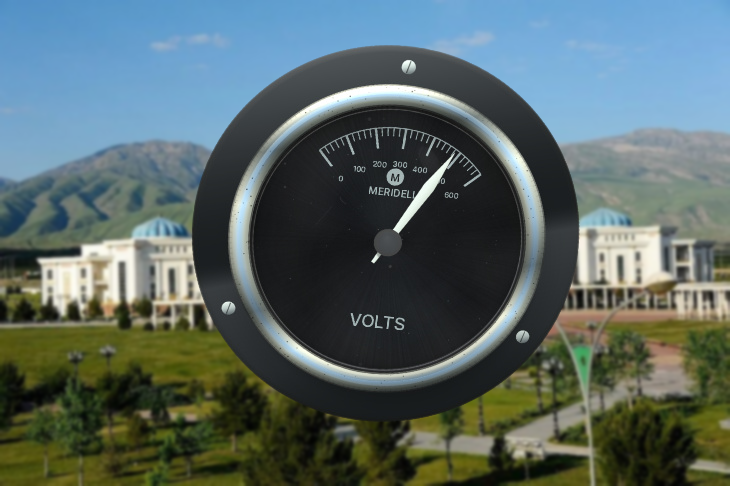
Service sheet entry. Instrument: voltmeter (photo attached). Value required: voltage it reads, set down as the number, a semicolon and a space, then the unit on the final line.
480; V
